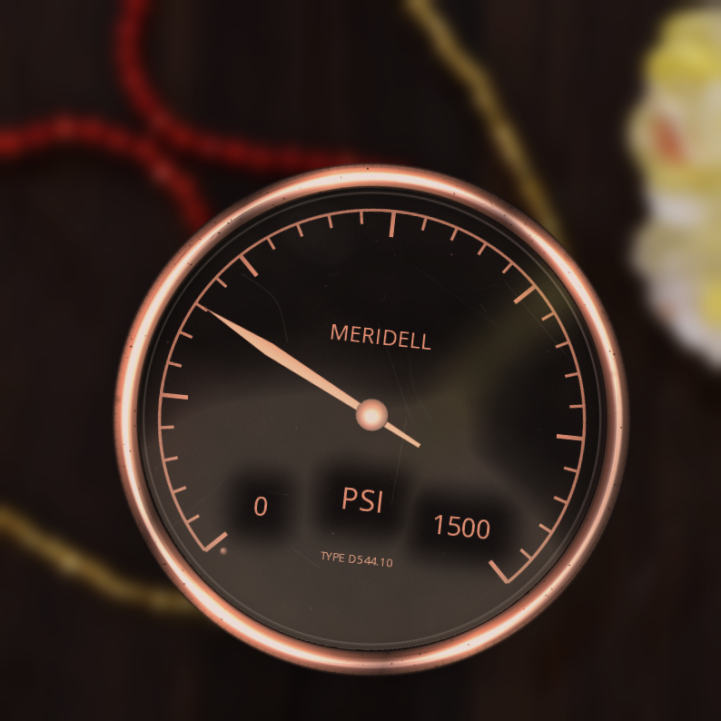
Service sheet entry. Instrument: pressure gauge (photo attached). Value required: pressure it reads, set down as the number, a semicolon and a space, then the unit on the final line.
400; psi
